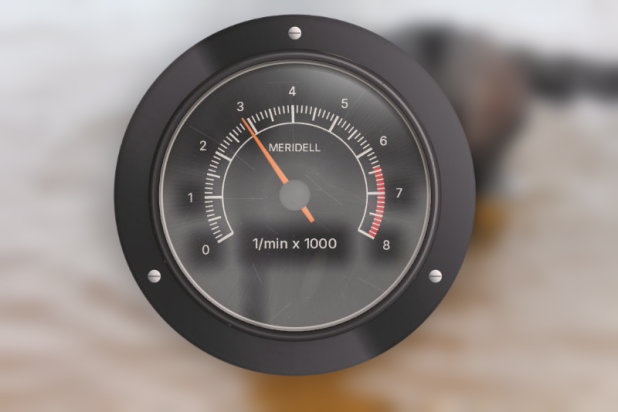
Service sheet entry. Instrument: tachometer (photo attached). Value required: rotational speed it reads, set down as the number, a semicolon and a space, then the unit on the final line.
2900; rpm
